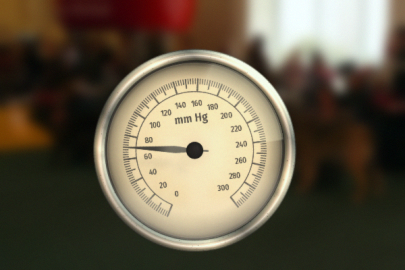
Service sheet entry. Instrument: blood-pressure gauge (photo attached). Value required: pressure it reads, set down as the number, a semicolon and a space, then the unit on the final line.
70; mmHg
